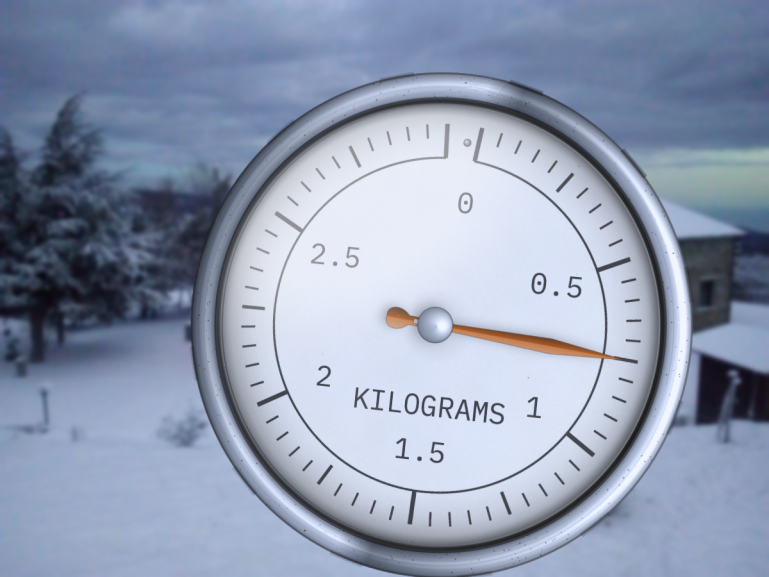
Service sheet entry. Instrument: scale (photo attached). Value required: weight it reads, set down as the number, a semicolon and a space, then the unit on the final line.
0.75; kg
